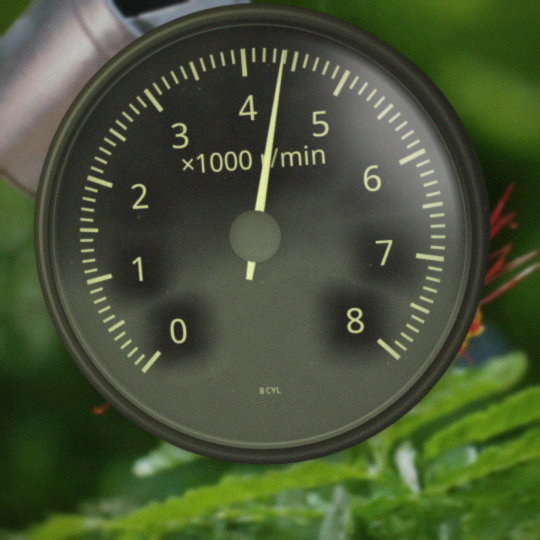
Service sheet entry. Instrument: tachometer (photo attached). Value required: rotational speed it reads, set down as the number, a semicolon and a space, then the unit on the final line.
4400; rpm
